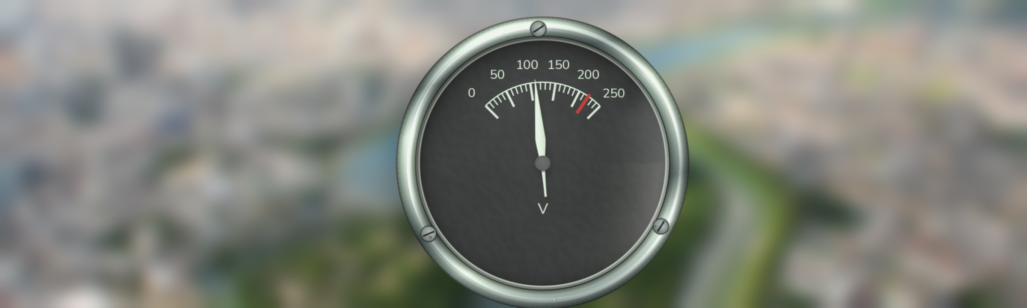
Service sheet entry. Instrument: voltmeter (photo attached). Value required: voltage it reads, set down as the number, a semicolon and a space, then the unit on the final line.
110; V
